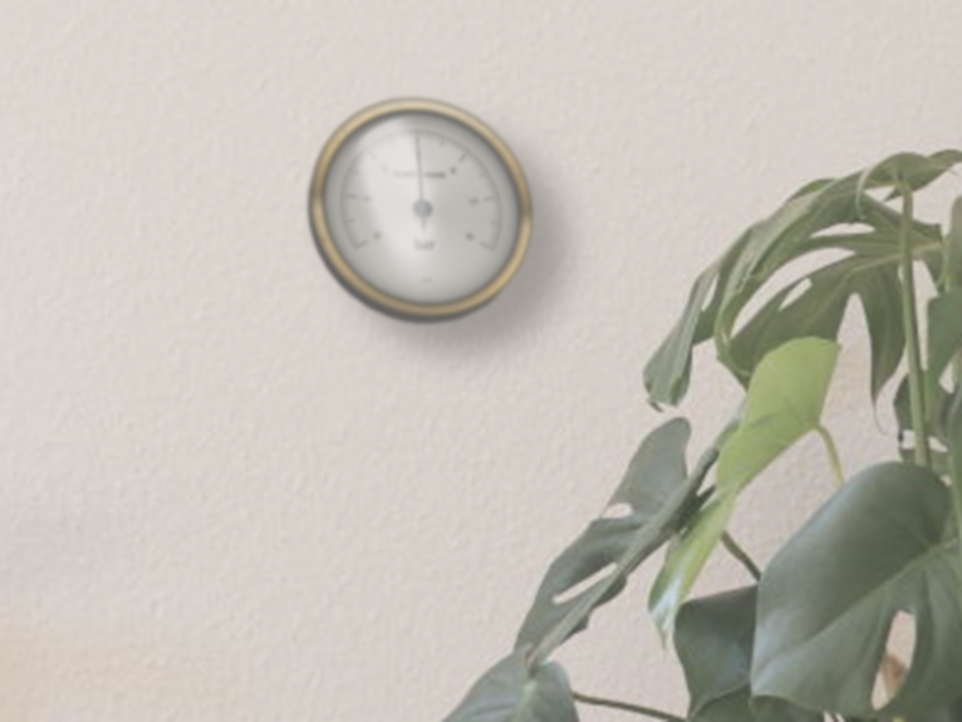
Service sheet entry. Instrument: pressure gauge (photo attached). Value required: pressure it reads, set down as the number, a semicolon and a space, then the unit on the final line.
3; bar
